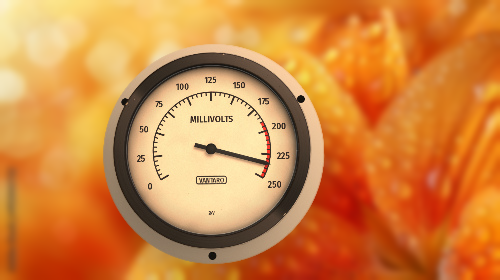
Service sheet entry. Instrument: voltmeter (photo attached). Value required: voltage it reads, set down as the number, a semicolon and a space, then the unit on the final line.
235; mV
